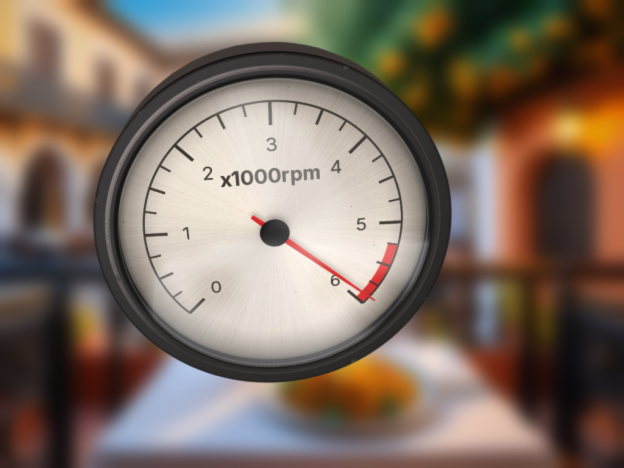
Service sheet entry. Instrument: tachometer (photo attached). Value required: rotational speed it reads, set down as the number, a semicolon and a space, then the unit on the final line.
5875; rpm
